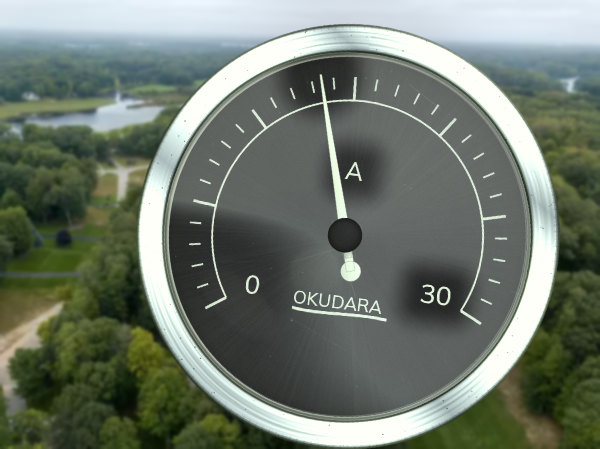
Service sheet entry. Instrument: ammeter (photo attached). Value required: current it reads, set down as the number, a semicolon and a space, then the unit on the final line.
13.5; A
